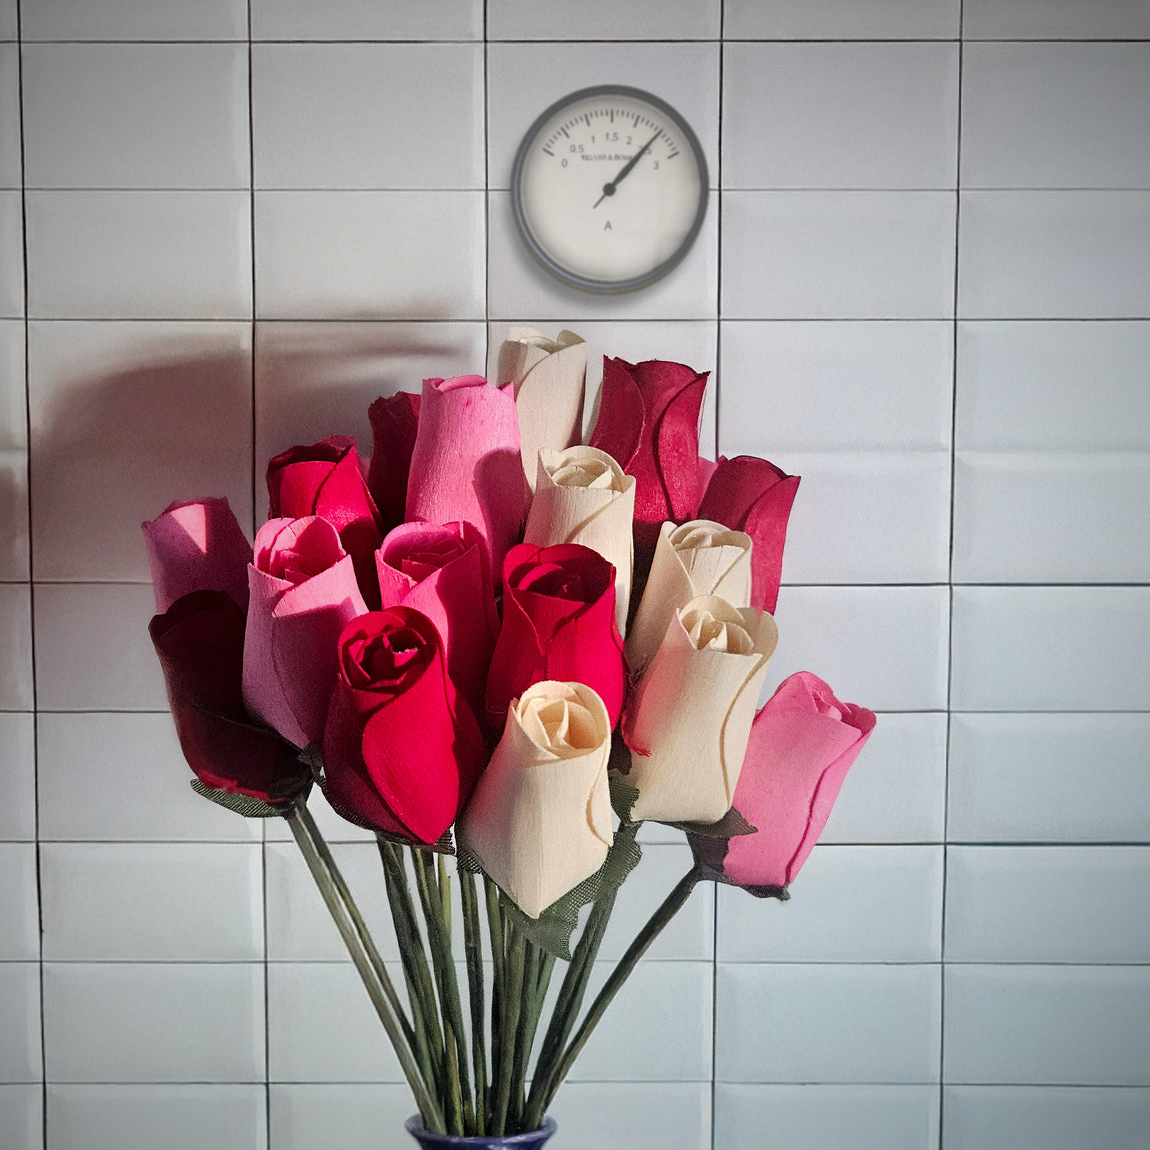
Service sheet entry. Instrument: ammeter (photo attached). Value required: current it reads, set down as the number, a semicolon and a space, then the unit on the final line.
2.5; A
